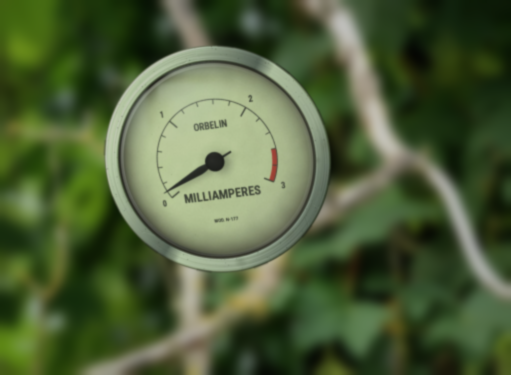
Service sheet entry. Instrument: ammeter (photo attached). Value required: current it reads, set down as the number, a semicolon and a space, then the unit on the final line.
0.1; mA
